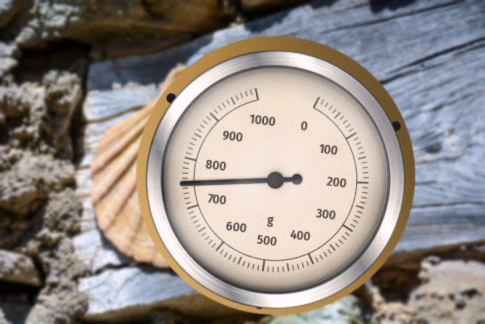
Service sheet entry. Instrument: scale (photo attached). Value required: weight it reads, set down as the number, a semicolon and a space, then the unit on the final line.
750; g
